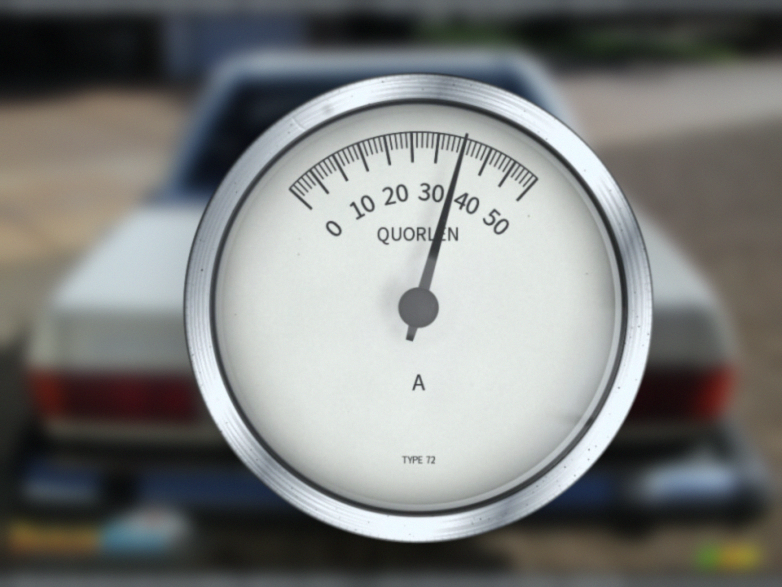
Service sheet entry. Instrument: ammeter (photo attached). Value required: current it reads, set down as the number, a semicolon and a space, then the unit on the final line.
35; A
